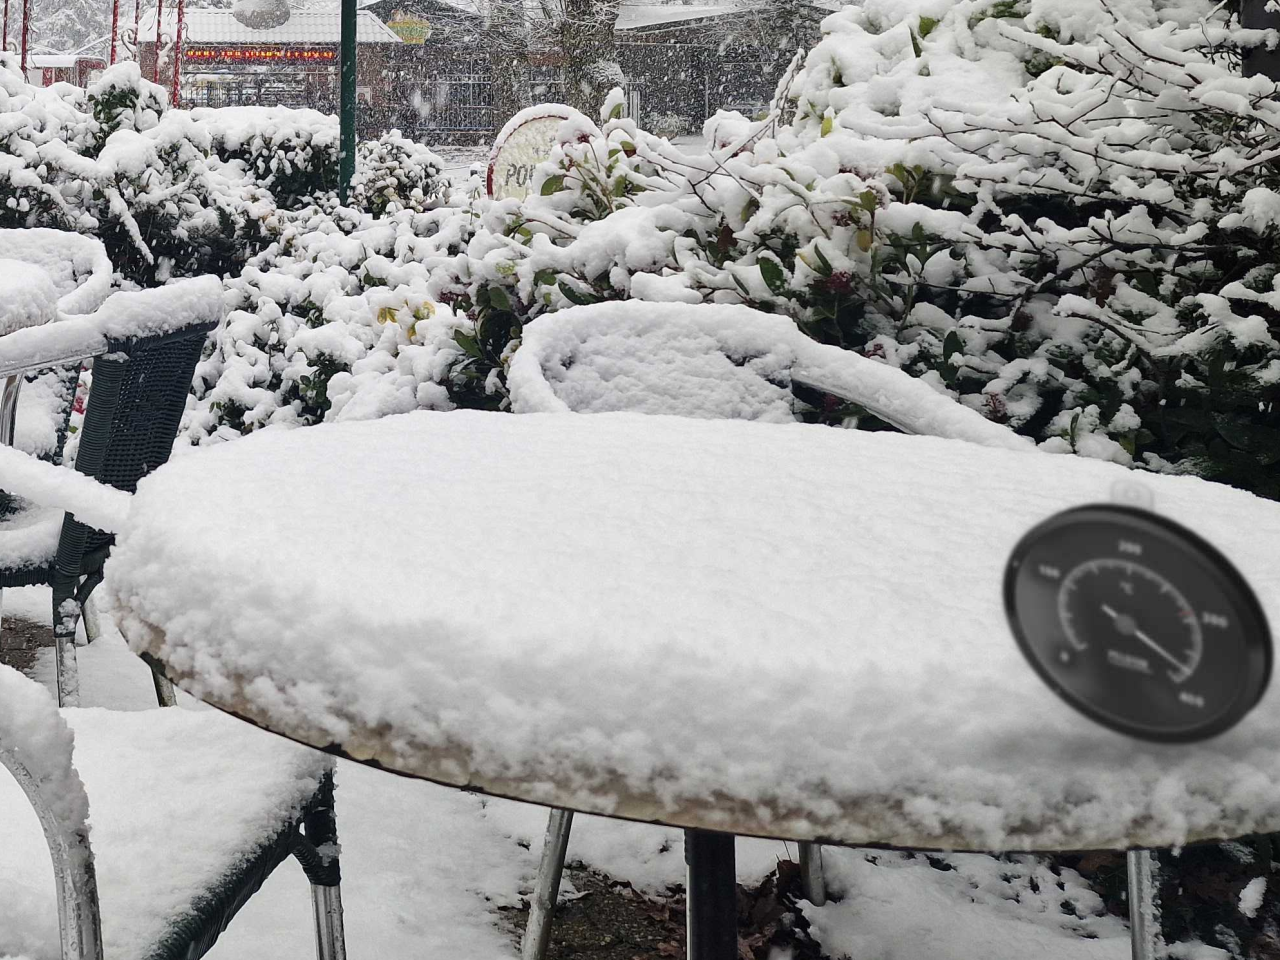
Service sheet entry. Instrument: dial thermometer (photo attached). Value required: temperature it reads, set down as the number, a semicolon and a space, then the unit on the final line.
375; °C
